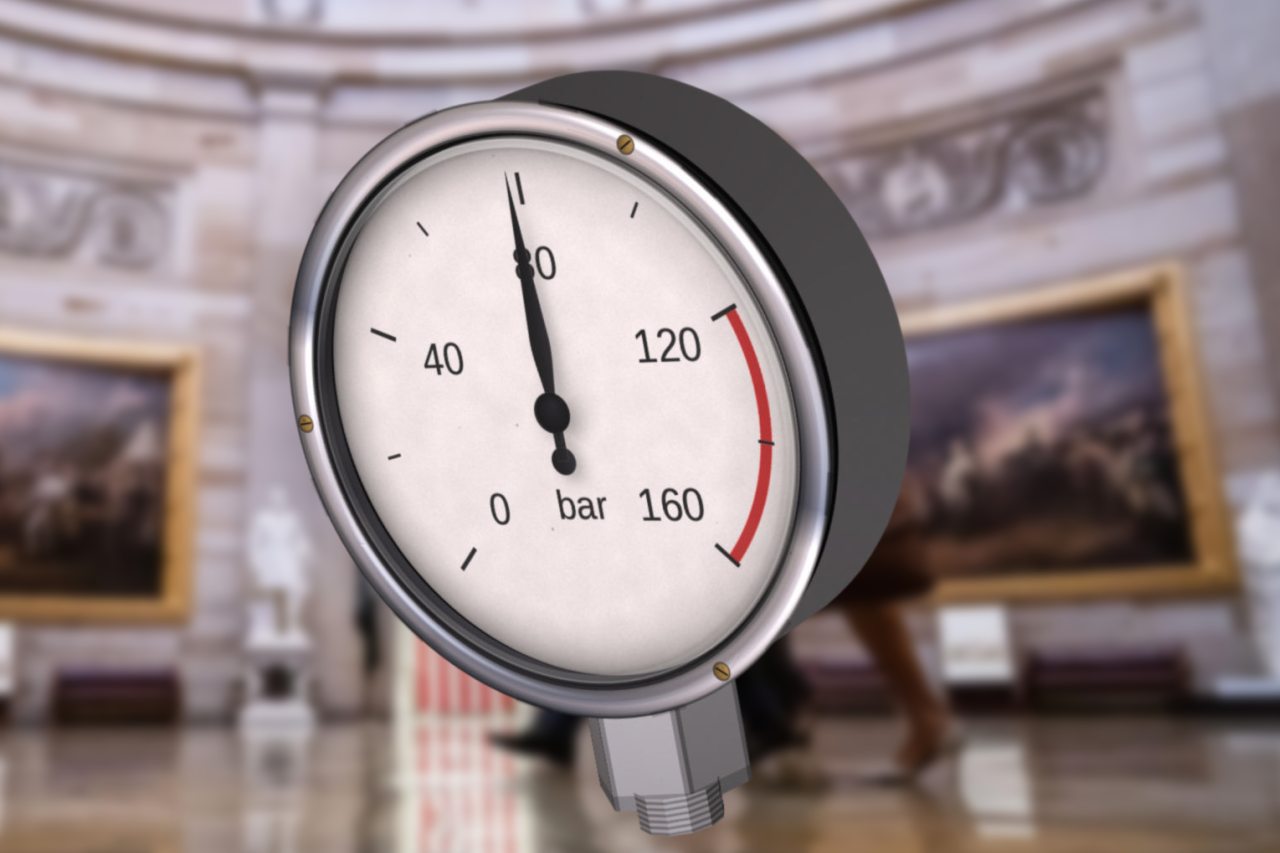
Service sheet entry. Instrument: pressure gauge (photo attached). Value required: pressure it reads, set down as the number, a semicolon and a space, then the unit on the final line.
80; bar
